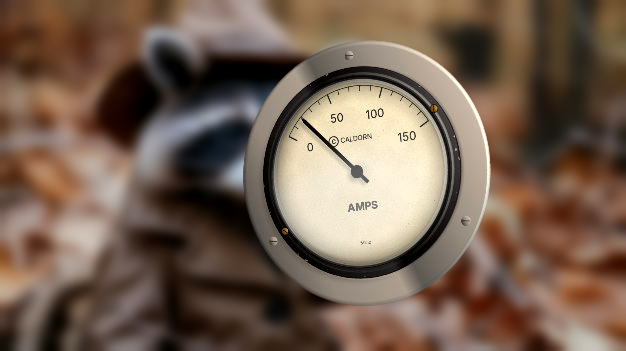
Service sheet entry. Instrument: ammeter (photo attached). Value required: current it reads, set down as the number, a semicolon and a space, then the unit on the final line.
20; A
